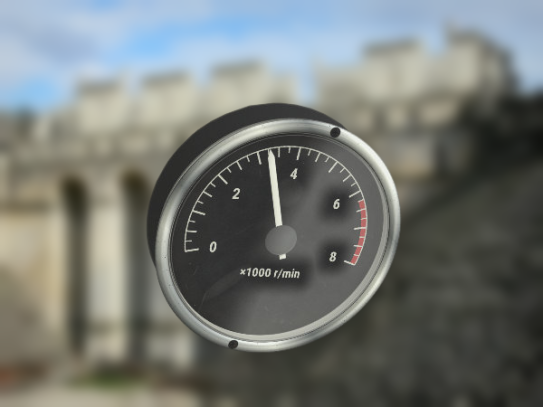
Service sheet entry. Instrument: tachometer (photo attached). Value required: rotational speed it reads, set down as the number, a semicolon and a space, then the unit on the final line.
3250; rpm
